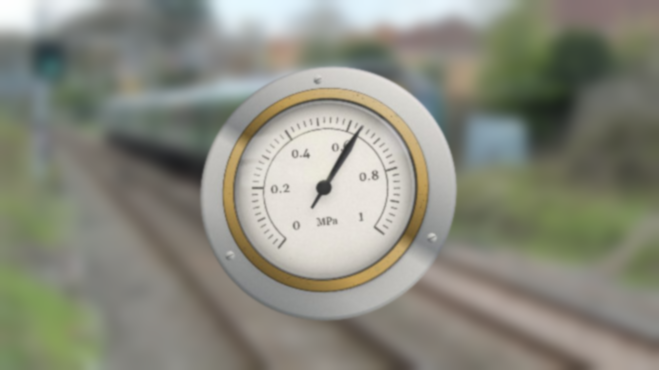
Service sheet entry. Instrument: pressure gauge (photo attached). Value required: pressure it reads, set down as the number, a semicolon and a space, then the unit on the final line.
0.64; MPa
